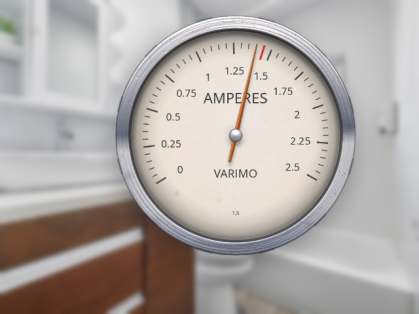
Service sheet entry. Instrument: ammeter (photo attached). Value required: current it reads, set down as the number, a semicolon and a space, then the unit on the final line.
1.4; A
